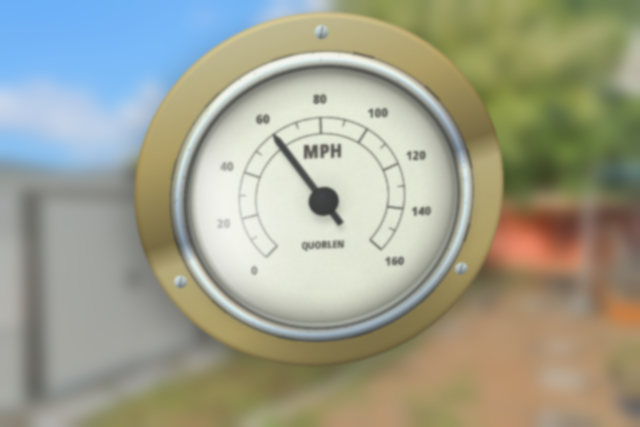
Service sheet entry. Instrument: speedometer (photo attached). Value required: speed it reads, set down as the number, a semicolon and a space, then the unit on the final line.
60; mph
